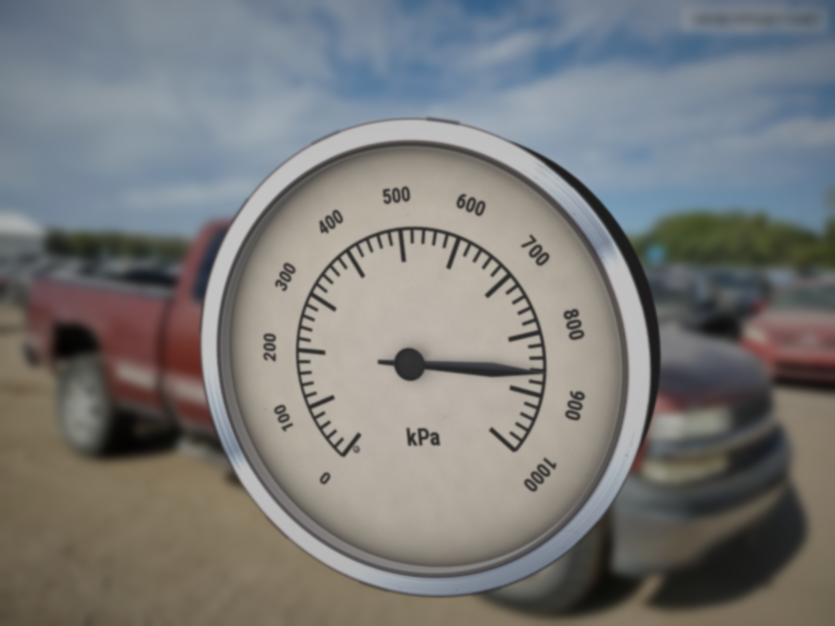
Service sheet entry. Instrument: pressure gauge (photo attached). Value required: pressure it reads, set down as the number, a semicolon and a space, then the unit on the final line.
860; kPa
